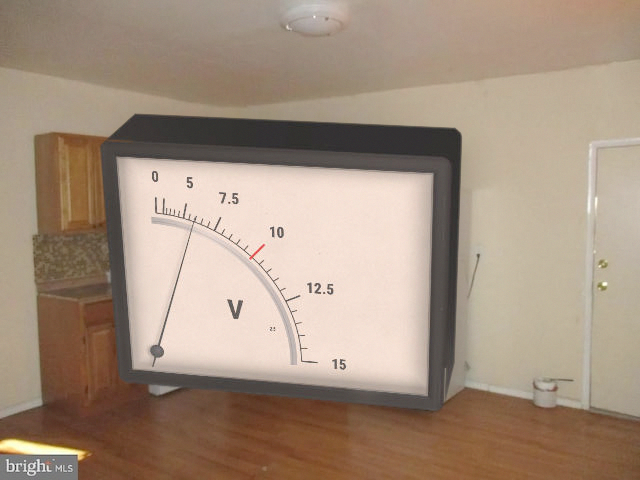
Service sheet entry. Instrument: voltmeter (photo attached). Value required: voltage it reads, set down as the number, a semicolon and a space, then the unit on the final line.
6; V
